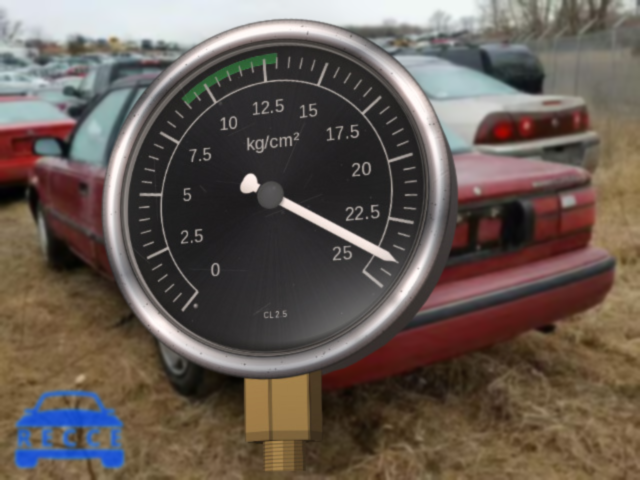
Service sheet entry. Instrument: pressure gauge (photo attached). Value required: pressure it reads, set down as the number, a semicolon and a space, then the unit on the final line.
24; kg/cm²
